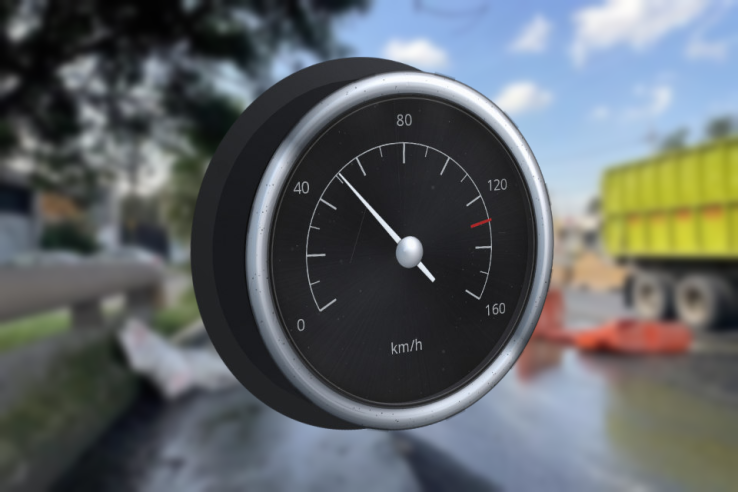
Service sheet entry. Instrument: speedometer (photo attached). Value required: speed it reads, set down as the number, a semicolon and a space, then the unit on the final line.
50; km/h
